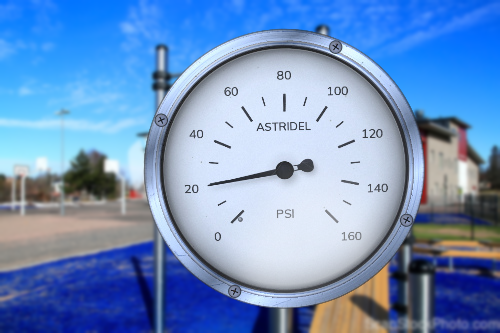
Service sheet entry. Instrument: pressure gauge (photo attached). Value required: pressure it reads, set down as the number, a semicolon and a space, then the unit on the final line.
20; psi
